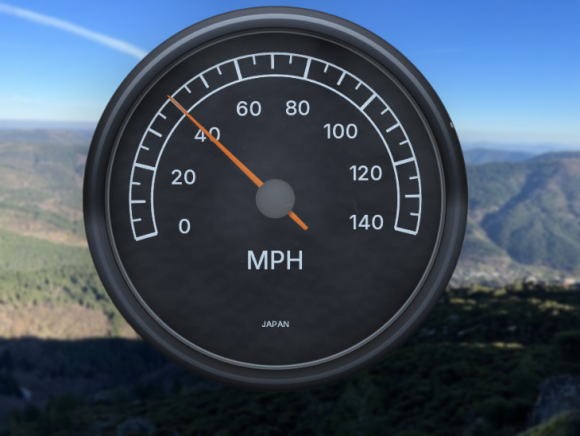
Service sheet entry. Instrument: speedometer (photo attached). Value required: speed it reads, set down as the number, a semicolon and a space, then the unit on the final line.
40; mph
